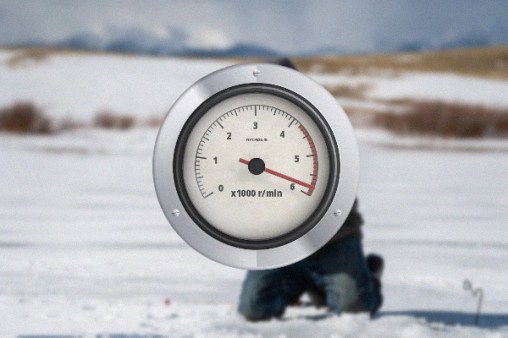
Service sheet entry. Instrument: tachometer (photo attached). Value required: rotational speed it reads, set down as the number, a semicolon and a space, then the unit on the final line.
5800; rpm
